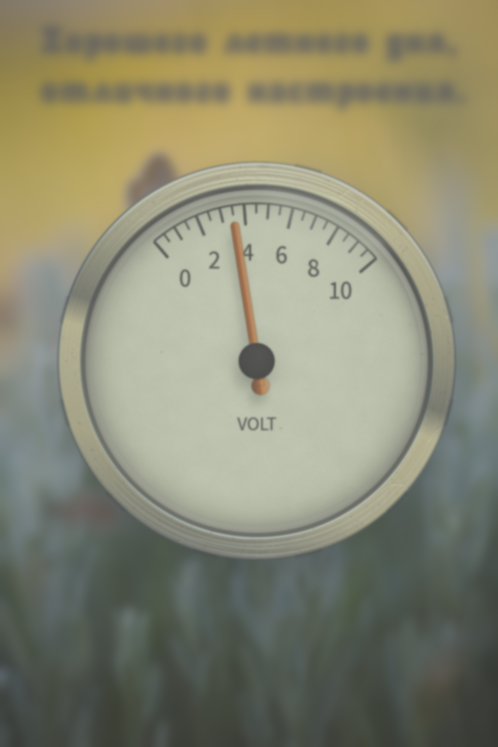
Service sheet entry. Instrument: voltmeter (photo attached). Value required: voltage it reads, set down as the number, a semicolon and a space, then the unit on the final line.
3.5; V
